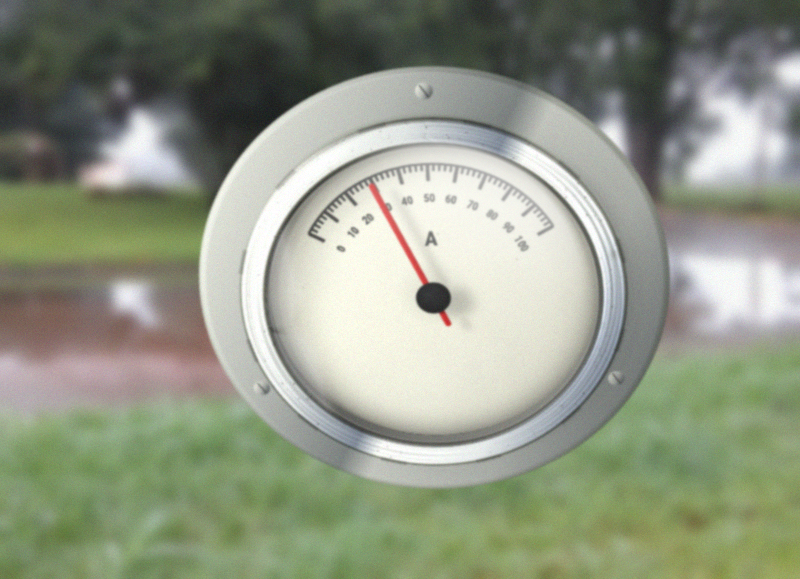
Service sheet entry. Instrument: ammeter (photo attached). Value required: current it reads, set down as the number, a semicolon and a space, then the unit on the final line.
30; A
